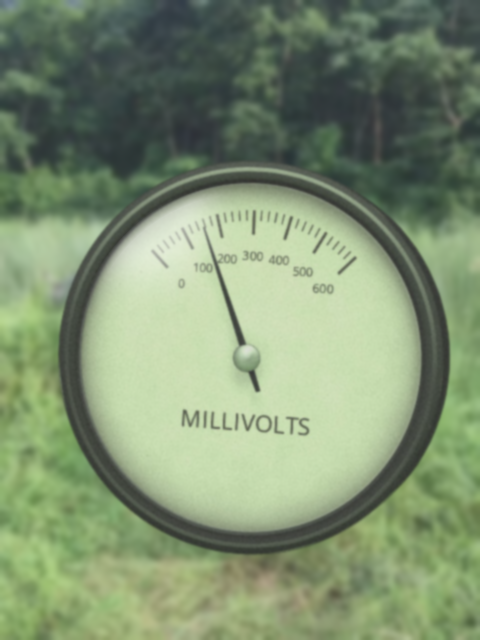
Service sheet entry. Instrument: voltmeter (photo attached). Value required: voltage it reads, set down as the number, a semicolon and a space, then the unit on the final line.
160; mV
